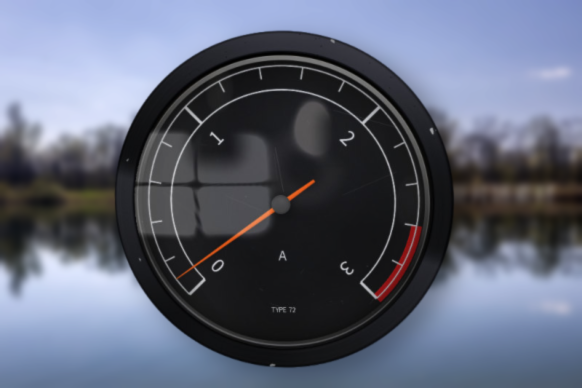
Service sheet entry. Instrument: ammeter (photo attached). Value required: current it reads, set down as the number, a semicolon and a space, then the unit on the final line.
0.1; A
